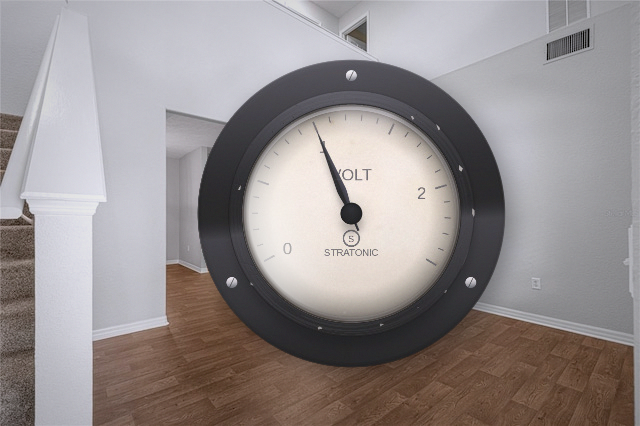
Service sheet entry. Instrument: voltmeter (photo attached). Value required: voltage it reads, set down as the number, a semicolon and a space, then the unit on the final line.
1; V
